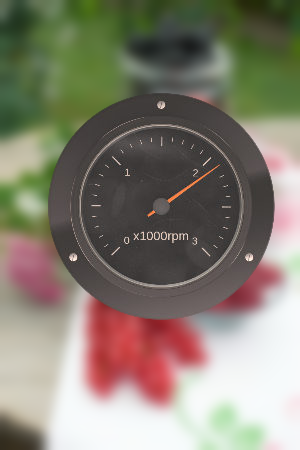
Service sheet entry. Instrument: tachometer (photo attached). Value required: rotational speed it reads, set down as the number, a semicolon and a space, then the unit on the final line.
2100; rpm
